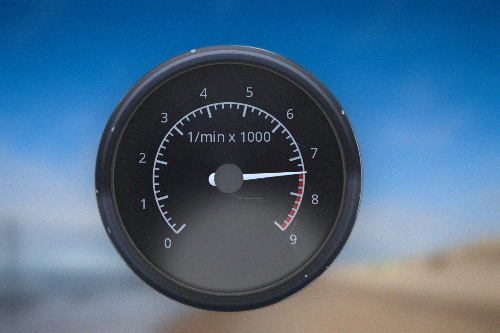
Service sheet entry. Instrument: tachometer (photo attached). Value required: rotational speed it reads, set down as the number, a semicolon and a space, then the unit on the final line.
7400; rpm
